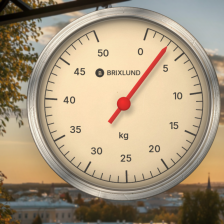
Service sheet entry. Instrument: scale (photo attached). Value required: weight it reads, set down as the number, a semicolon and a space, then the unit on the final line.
3; kg
